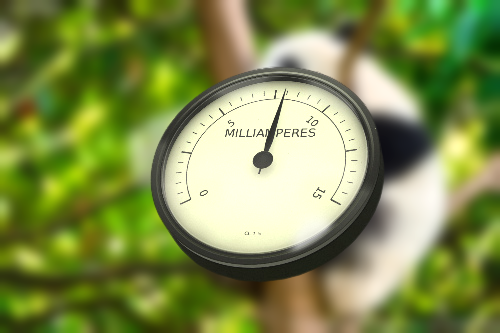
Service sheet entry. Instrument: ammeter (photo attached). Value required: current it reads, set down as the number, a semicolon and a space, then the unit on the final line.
8; mA
